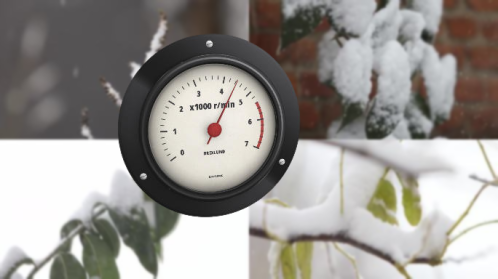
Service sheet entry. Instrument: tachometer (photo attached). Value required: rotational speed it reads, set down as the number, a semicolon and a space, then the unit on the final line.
4400; rpm
